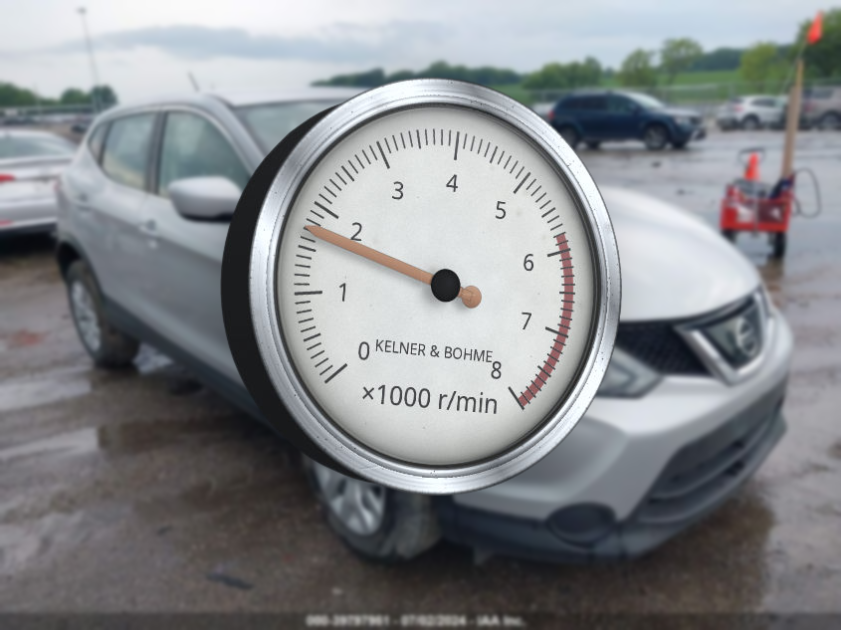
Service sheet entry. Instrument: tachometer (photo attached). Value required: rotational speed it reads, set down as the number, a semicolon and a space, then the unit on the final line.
1700; rpm
